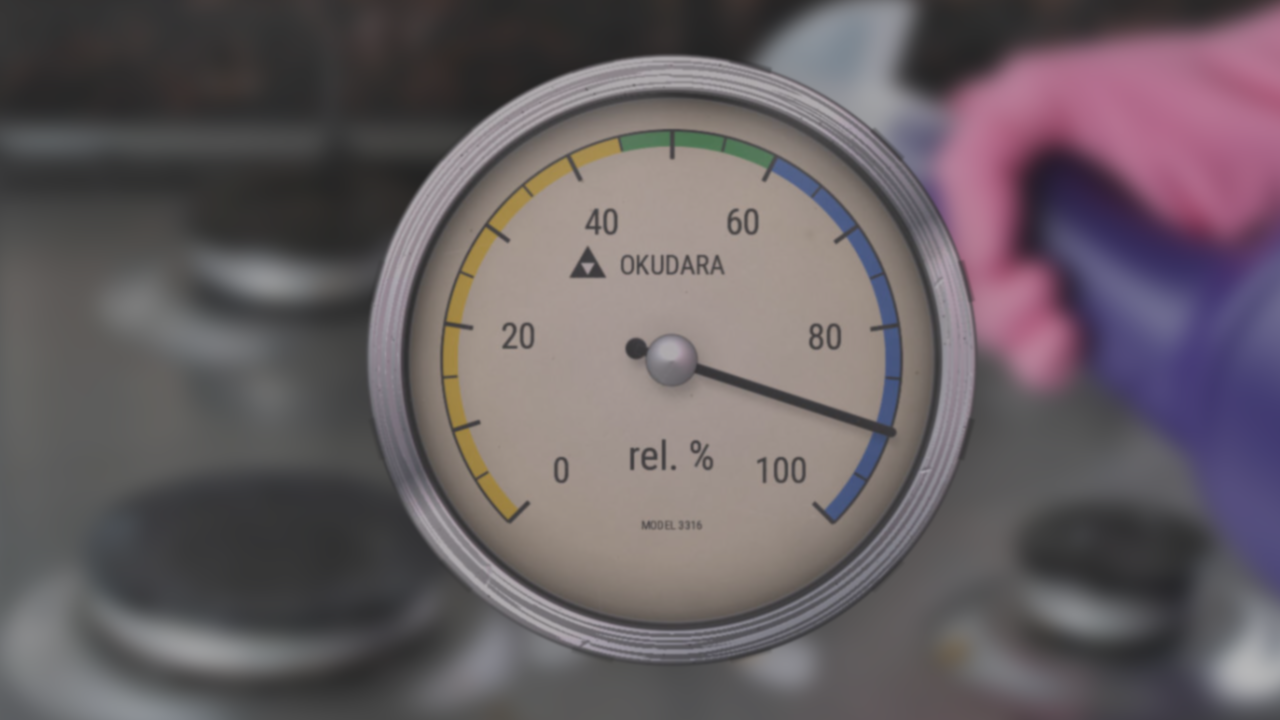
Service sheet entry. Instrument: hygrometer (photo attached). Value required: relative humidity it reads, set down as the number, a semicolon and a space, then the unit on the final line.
90; %
